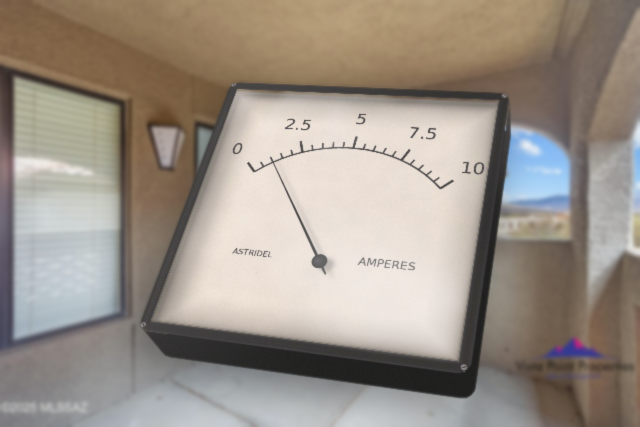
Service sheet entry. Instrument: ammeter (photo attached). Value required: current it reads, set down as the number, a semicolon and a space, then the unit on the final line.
1; A
